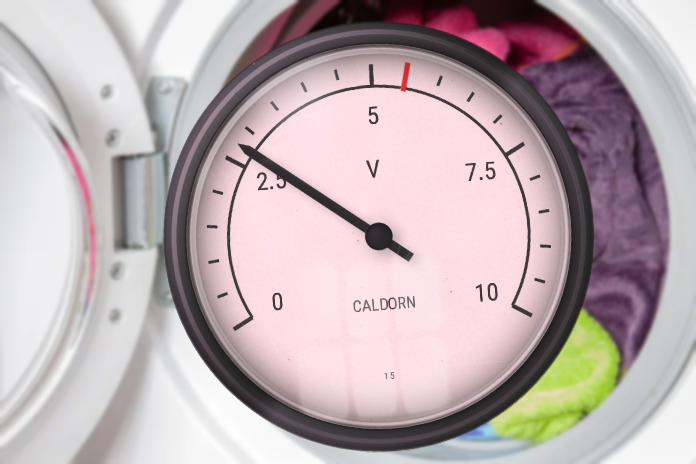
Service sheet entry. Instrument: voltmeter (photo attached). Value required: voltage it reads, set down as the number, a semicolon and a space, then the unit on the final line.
2.75; V
